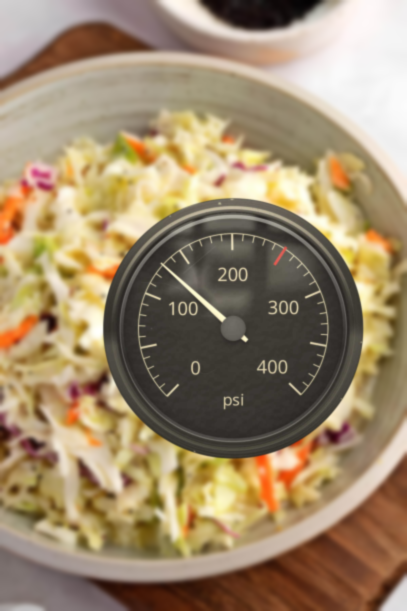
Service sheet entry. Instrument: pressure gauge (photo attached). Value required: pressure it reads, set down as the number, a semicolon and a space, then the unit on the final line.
130; psi
